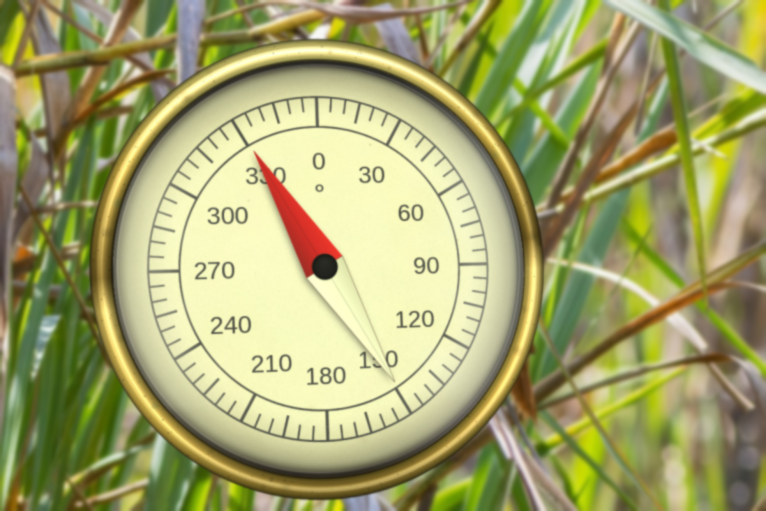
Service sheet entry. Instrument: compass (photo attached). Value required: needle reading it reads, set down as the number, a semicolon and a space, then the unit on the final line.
330; °
